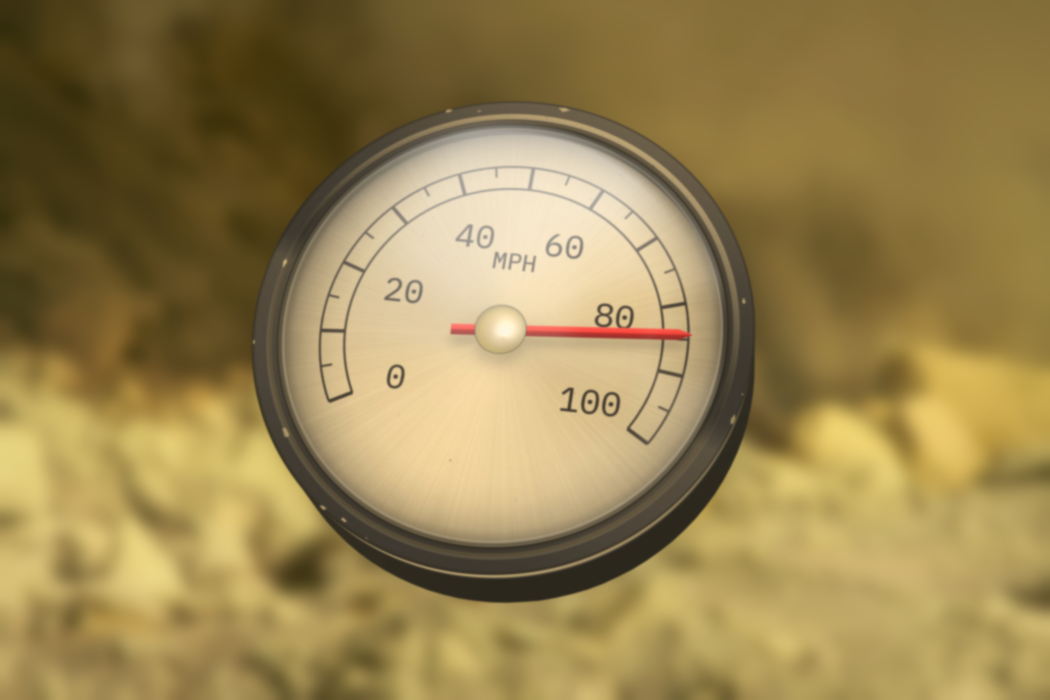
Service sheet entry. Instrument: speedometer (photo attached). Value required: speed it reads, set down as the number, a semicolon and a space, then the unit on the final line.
85; mph
